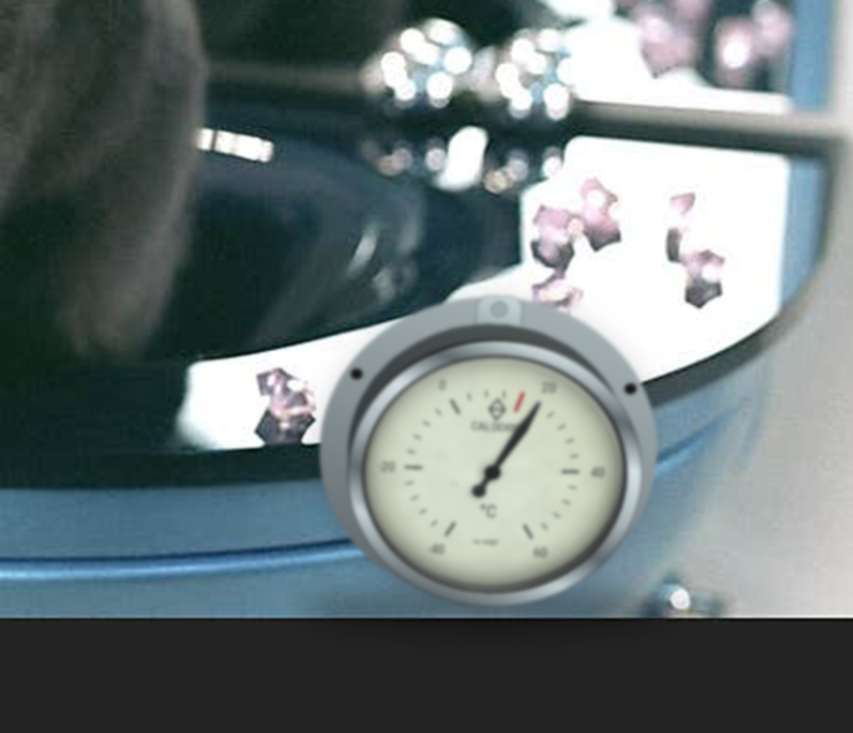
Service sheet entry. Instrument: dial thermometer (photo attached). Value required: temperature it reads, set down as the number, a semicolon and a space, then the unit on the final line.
20; °C
